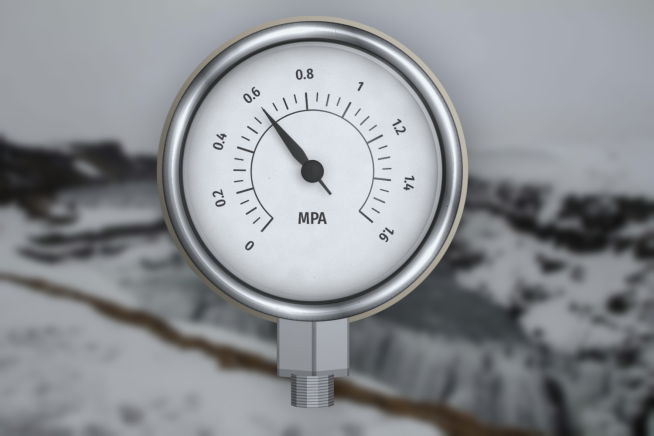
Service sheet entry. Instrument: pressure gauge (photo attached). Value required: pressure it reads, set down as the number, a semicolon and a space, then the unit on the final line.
0.6; MPa
